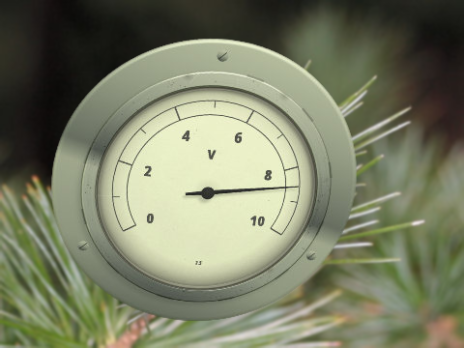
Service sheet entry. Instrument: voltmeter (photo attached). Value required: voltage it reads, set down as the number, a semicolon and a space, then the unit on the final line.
8.5; V
